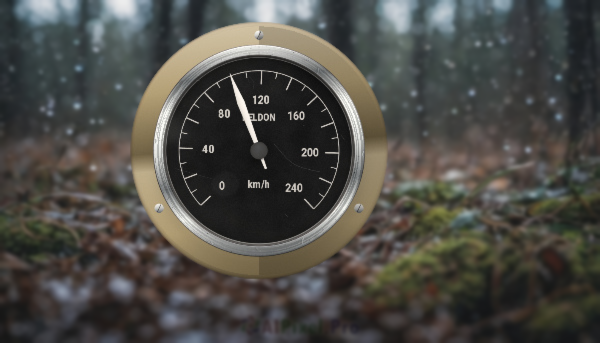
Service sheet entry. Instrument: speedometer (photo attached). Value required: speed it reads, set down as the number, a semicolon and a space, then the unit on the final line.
100; km/h
